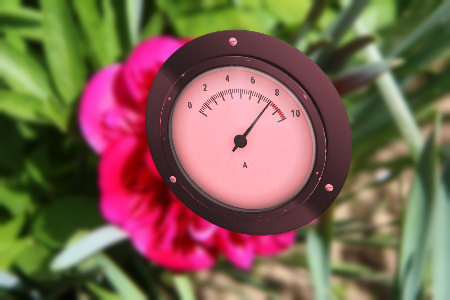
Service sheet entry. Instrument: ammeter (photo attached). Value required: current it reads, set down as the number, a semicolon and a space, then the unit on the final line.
8; A
